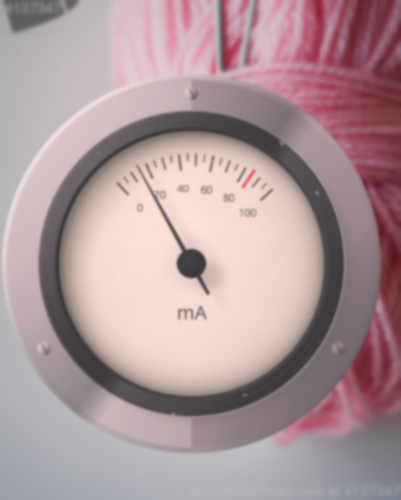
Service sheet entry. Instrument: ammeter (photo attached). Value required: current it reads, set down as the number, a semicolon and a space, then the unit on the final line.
15; mA
